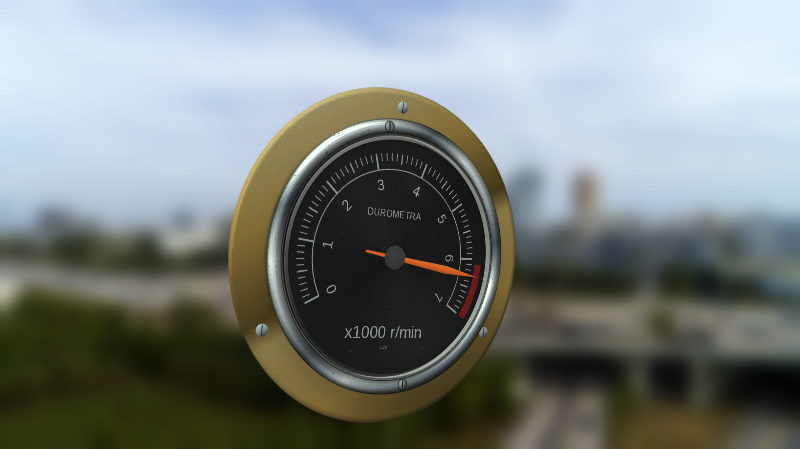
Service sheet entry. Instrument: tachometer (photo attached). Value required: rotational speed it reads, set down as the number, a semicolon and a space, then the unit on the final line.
6300; rpm
